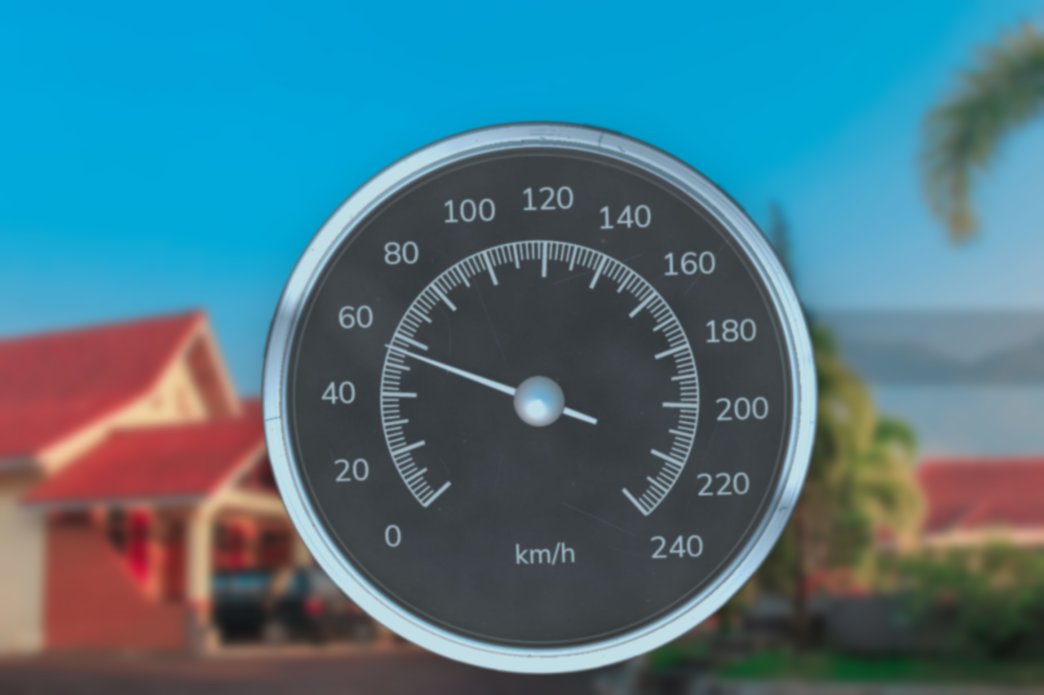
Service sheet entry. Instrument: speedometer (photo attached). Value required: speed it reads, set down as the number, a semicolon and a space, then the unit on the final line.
56; km/h
